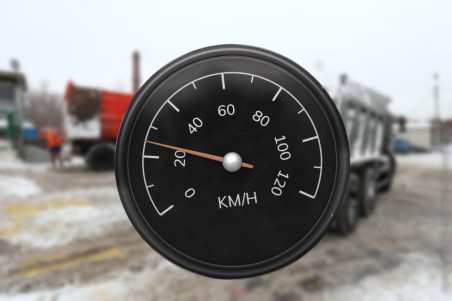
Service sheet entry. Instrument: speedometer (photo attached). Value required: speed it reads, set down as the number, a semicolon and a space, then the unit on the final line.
25; km/h
